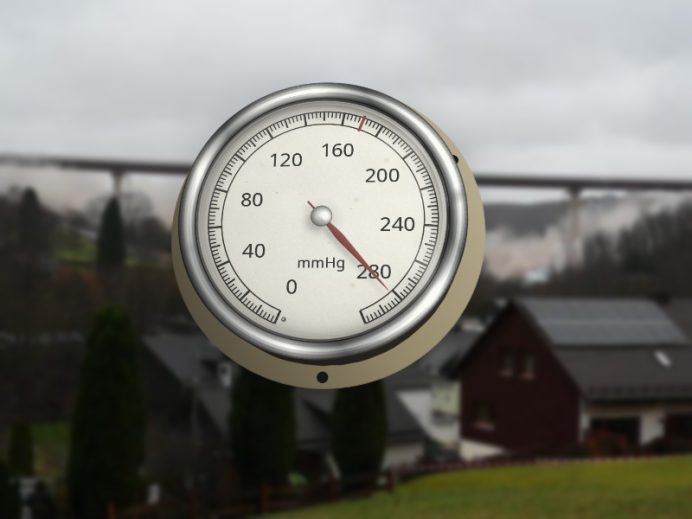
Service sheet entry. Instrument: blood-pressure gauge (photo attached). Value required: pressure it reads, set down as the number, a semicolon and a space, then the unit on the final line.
282; mmHg
